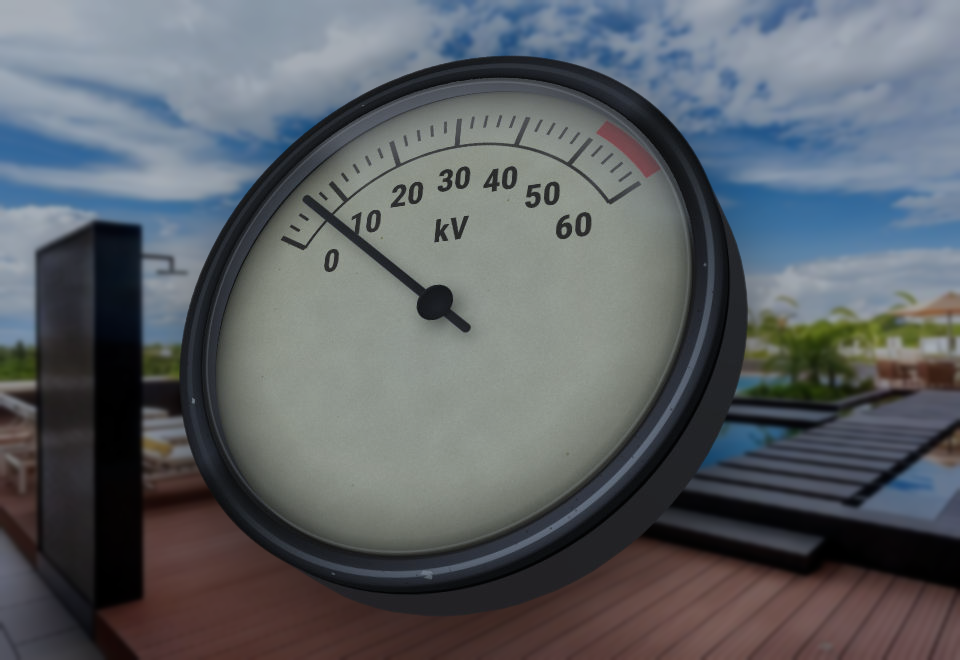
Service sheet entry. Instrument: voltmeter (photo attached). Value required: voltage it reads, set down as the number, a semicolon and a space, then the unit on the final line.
6; kV
